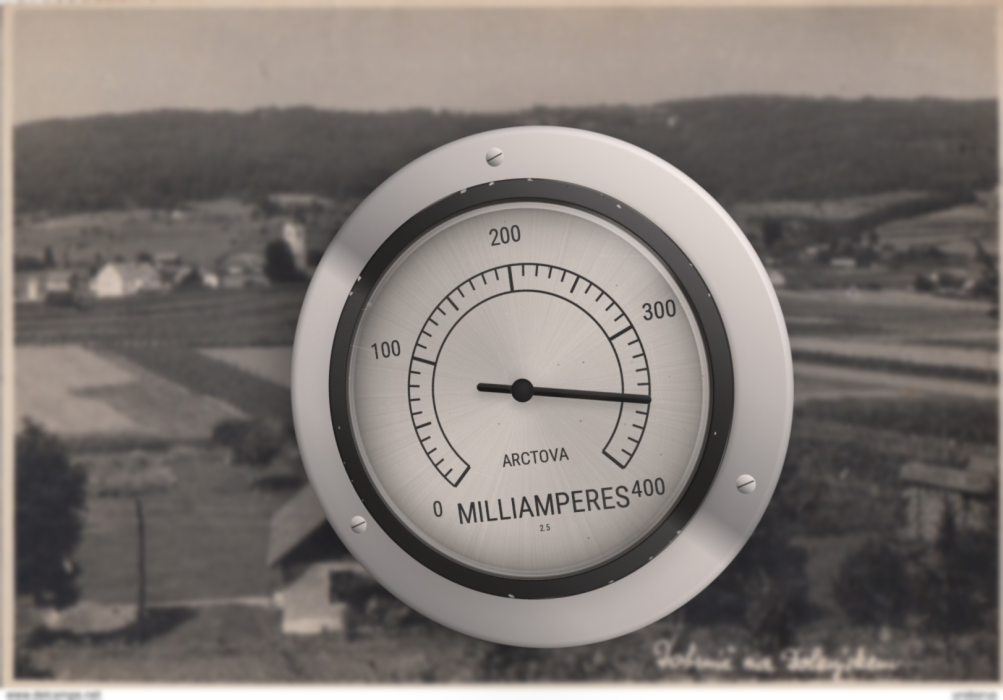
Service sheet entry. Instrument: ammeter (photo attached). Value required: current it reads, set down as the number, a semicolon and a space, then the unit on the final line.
350; mA
